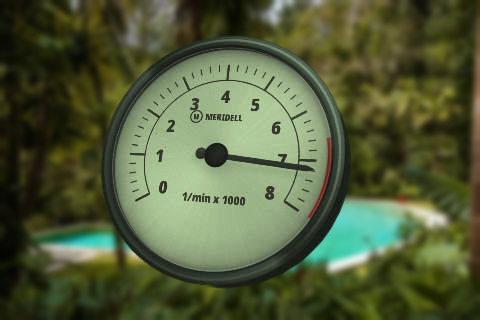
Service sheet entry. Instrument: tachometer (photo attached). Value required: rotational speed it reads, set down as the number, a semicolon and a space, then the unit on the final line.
7200; rpm
